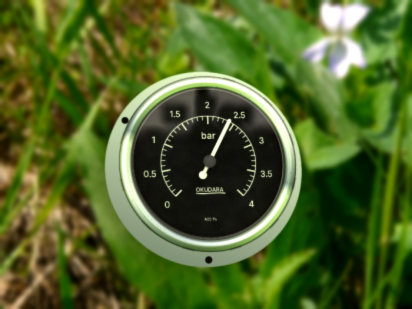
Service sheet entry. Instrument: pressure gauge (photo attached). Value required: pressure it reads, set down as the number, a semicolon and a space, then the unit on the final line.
2.4; bar
